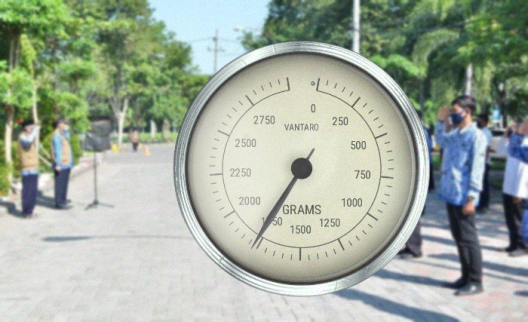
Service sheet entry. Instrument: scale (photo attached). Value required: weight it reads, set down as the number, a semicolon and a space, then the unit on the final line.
1775; g
